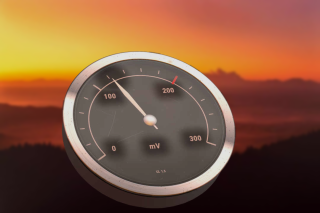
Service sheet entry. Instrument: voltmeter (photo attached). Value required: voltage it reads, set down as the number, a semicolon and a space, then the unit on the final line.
120; mV
